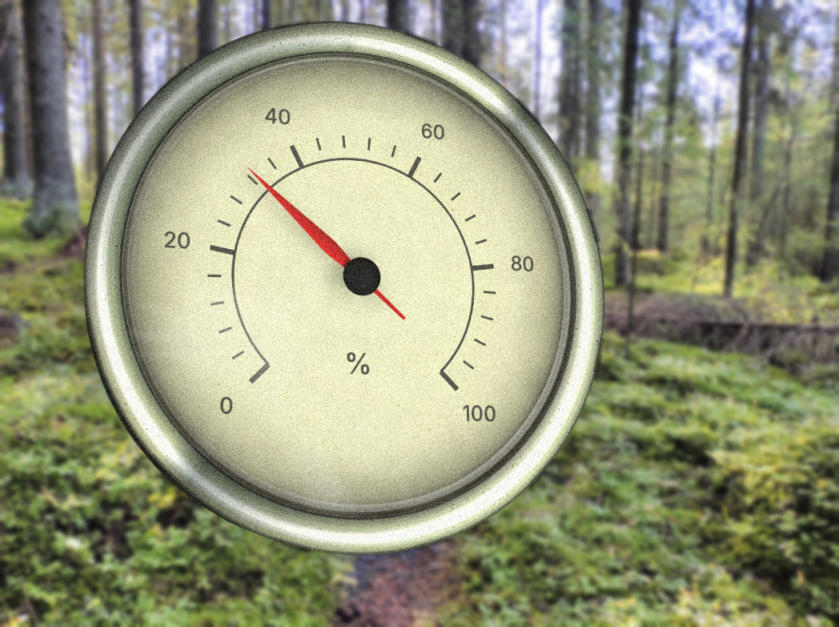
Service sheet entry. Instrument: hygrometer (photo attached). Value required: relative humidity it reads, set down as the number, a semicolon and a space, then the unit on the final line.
32; %
